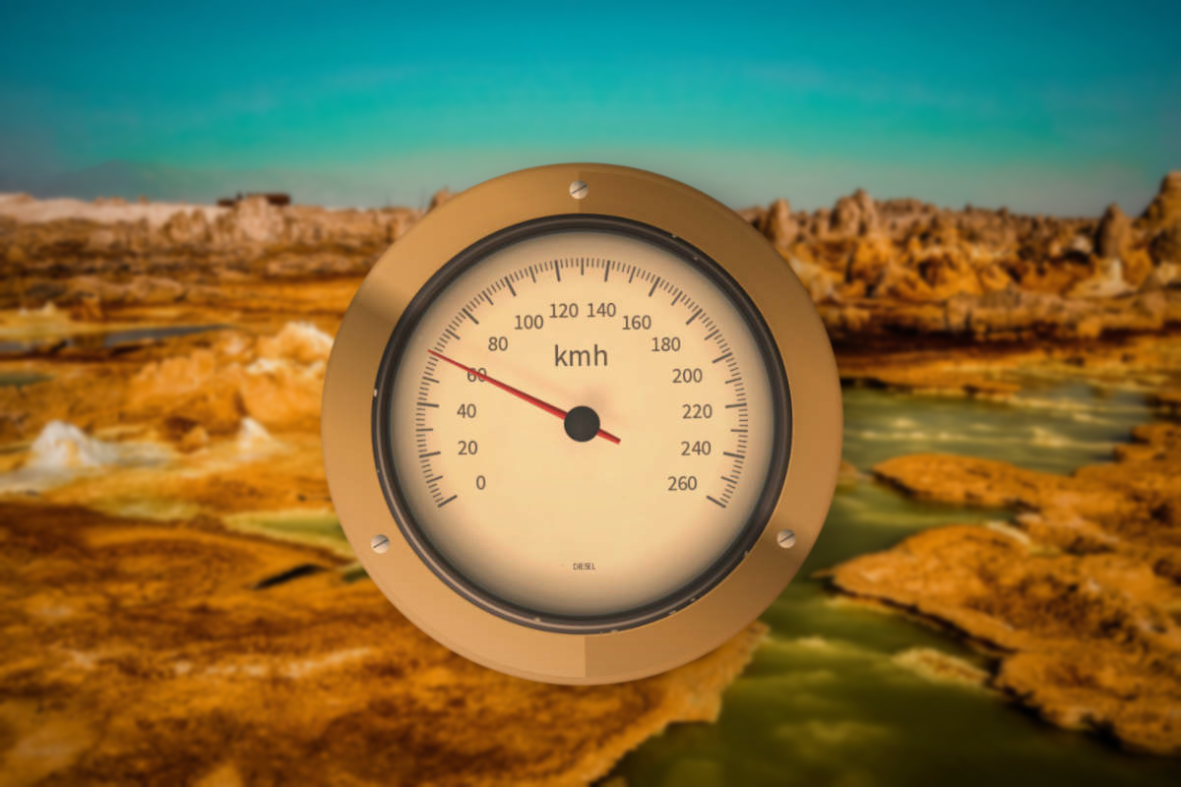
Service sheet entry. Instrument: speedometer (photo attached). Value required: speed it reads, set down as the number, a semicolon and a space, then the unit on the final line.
60; km/h
